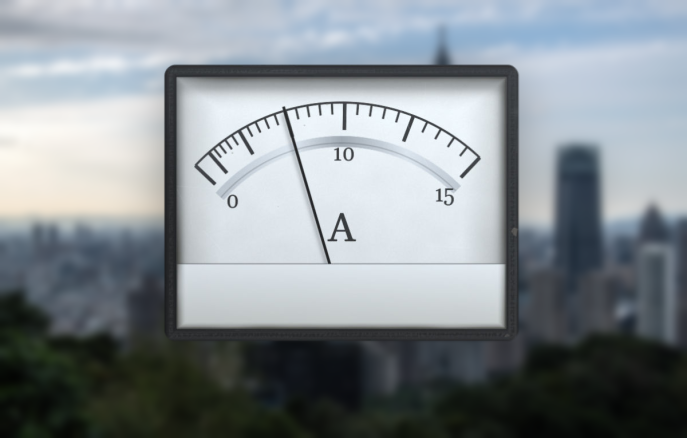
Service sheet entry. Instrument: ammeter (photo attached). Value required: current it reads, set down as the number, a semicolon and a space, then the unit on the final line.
7.5; A
